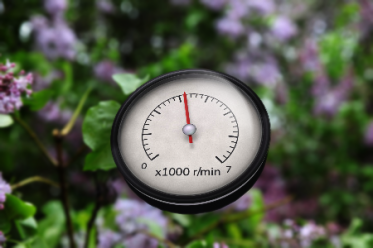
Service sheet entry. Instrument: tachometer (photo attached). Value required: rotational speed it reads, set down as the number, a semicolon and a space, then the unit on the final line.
3200; rpm
